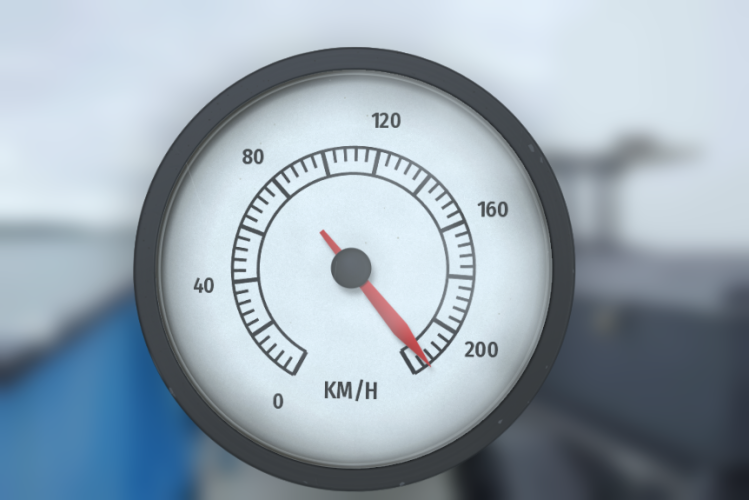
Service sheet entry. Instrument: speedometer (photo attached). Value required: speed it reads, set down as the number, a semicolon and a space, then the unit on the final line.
214; km/h
